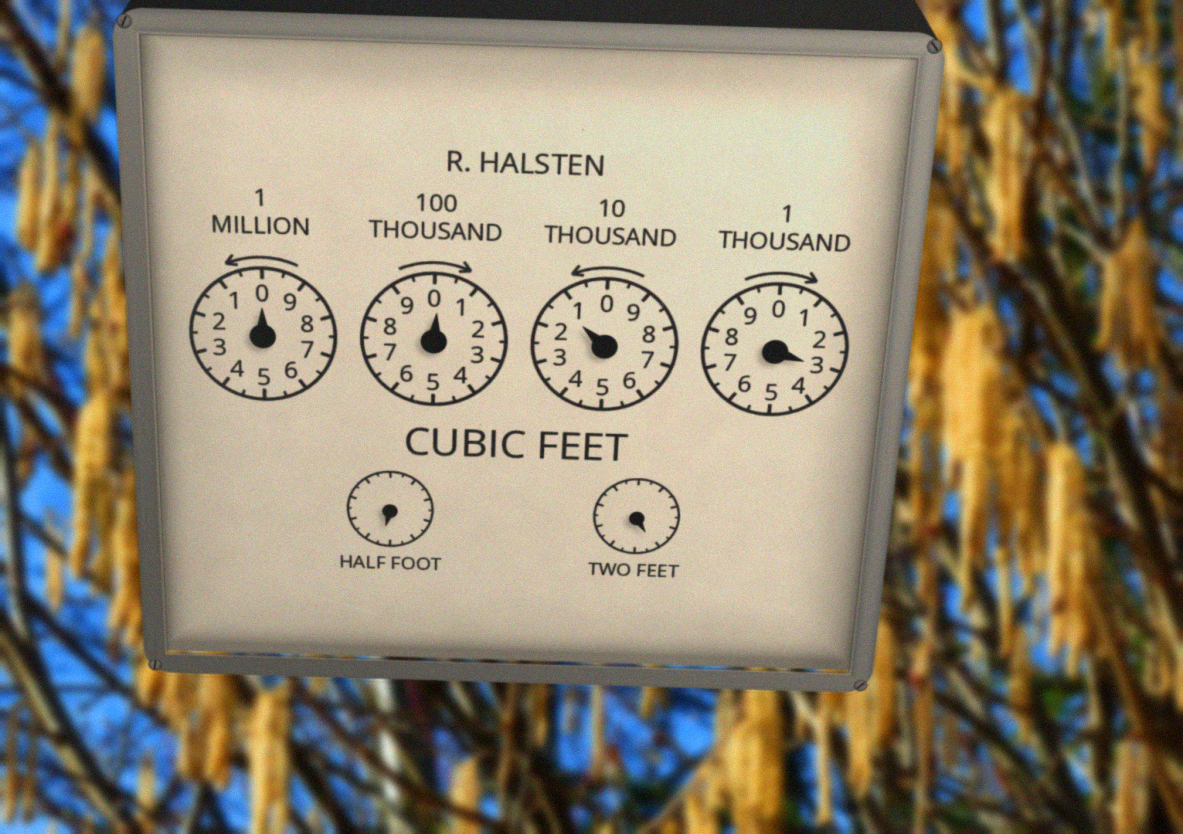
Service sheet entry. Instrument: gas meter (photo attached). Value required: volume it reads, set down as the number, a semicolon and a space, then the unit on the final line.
1300; ft³
